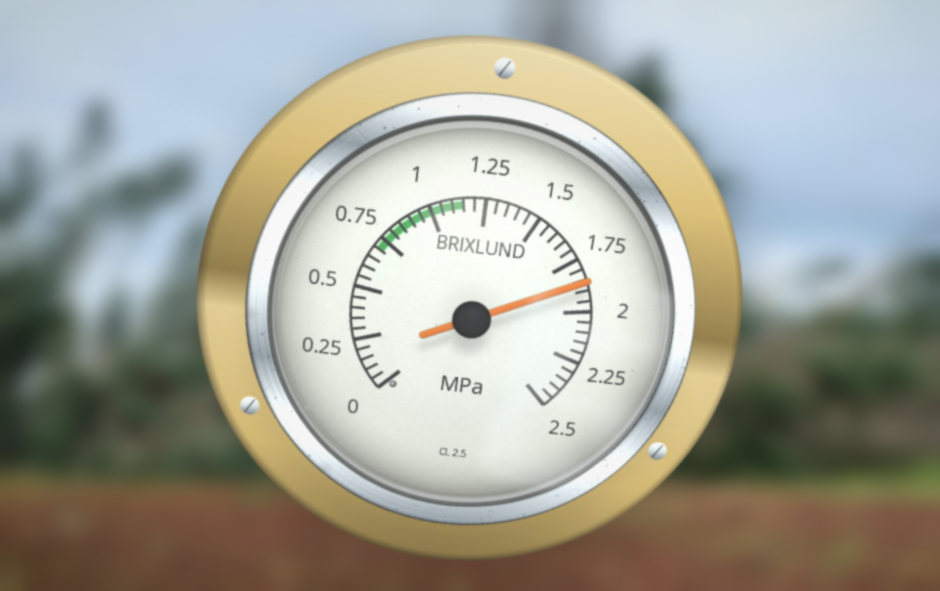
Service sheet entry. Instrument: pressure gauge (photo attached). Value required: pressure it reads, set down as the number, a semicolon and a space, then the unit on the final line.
1.85; MPa
